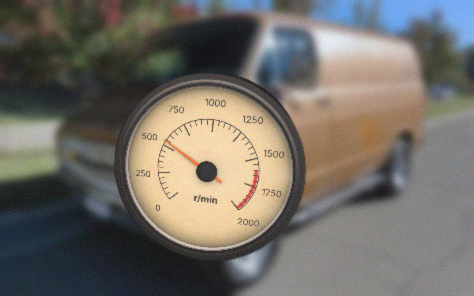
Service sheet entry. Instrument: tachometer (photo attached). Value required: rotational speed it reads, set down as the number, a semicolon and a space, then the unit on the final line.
550; rpm
